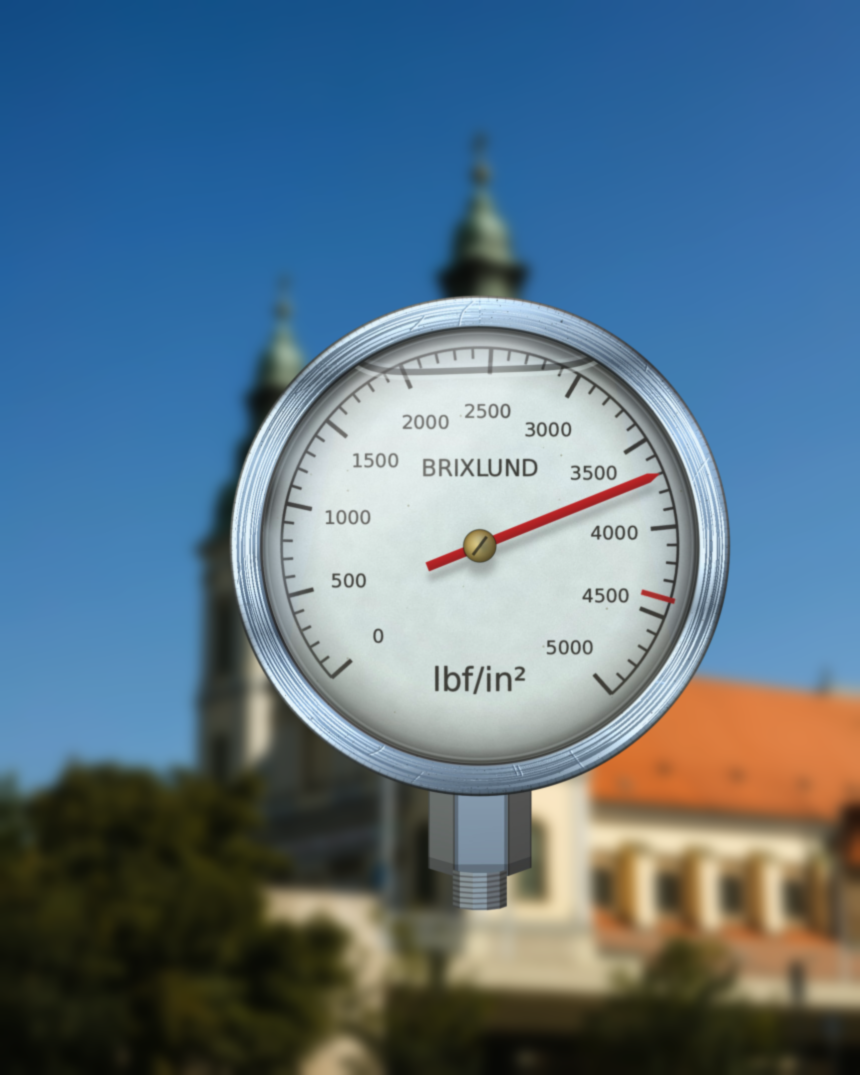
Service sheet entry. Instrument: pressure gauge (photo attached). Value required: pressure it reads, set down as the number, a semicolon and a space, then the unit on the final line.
3700; psi
